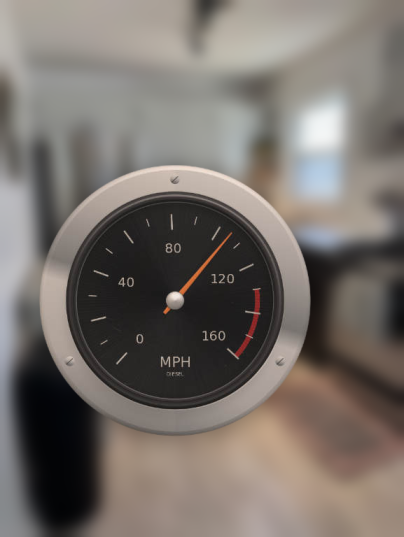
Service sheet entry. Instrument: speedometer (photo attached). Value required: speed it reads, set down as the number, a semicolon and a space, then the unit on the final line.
105; mph
